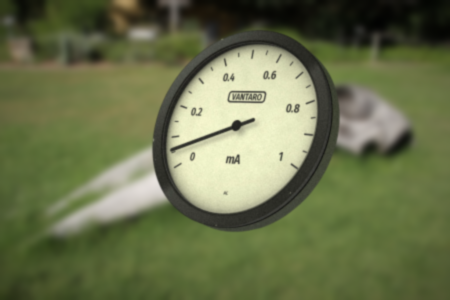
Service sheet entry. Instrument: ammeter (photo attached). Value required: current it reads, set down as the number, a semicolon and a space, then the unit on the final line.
0.05; mA
